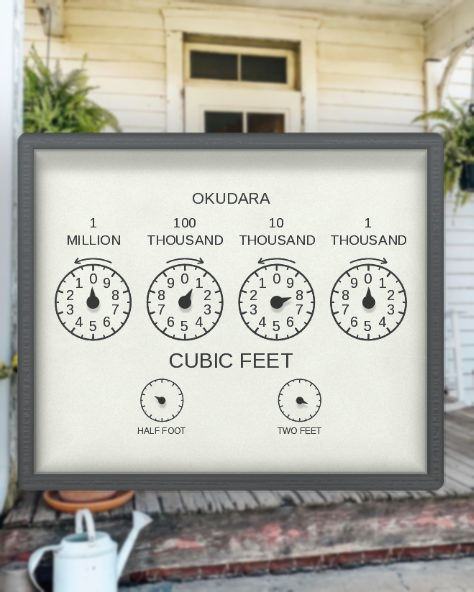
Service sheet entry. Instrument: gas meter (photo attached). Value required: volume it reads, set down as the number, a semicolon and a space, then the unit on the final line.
8000; ft³
